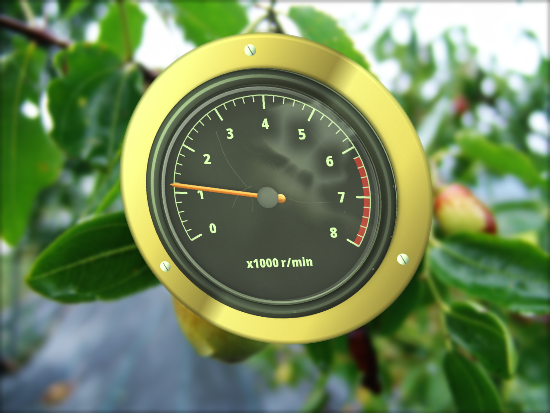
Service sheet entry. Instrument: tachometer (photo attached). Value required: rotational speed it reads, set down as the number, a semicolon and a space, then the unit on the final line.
1200; rpm
